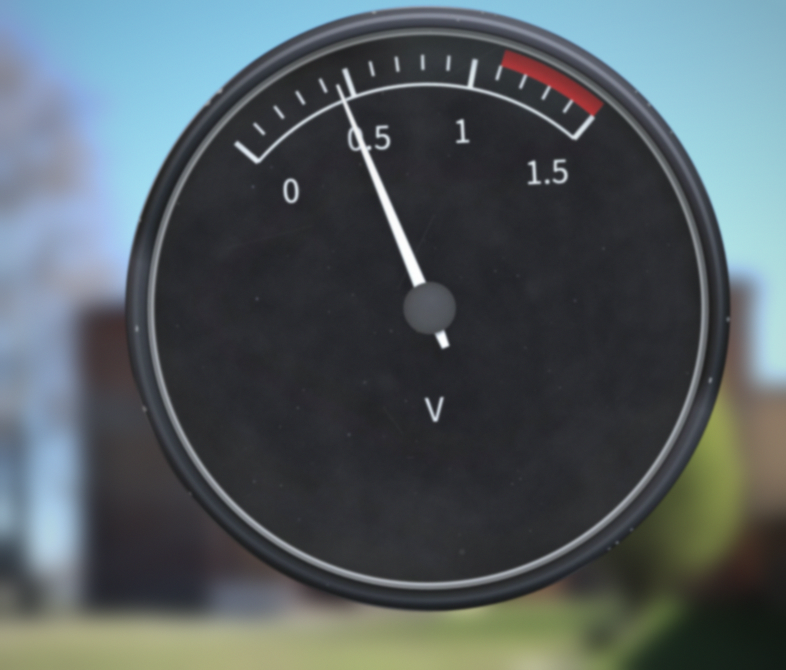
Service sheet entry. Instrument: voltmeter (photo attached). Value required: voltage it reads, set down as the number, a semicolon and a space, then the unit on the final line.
0.45; V
